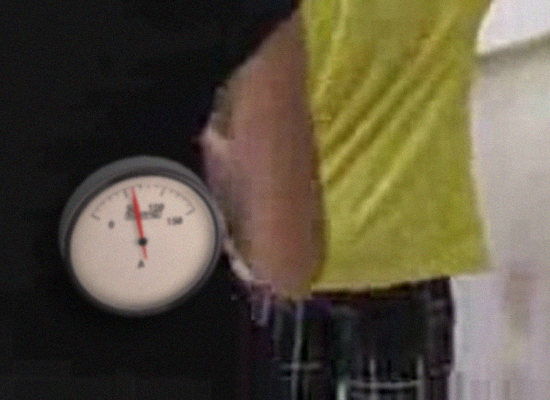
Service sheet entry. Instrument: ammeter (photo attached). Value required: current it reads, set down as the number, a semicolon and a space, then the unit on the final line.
60; A
